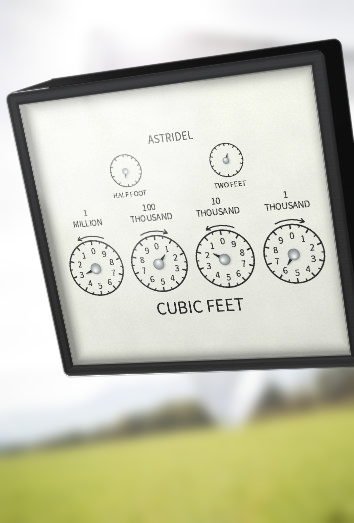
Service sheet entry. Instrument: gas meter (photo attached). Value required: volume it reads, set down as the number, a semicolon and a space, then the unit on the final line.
311600; ft³
